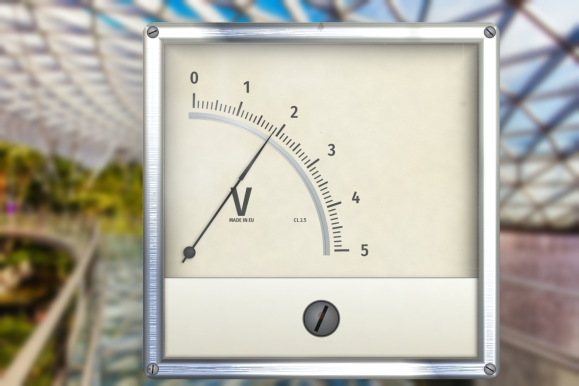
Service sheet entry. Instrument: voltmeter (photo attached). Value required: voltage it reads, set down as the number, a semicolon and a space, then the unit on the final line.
1.9; V
